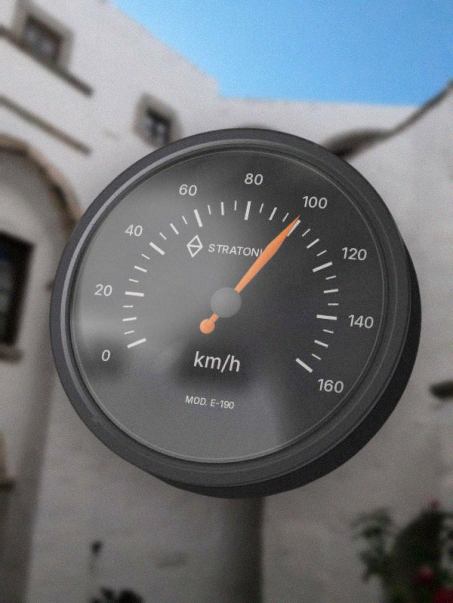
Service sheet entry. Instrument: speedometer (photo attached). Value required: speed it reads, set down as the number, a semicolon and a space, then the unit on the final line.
100; km/h
